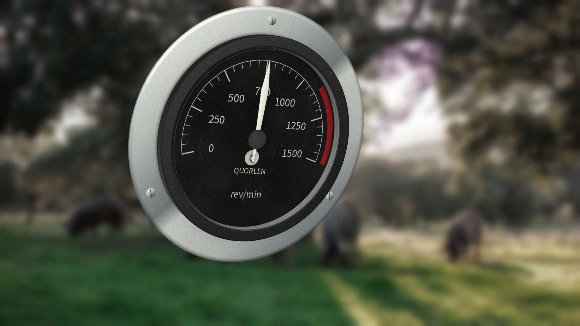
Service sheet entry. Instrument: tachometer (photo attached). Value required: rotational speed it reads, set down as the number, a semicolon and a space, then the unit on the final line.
750; rpm
